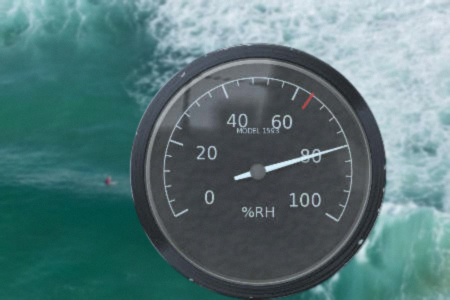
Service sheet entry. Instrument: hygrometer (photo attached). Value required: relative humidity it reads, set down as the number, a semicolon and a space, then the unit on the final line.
80; %
